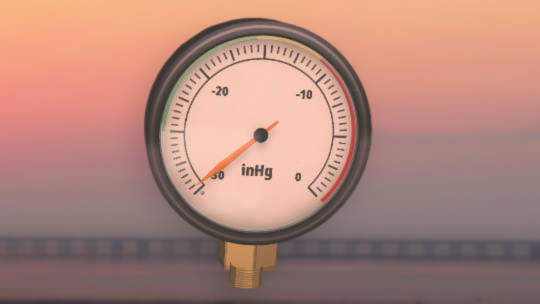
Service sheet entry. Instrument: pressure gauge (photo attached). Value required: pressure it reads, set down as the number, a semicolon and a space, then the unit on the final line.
-29.5; inHg
